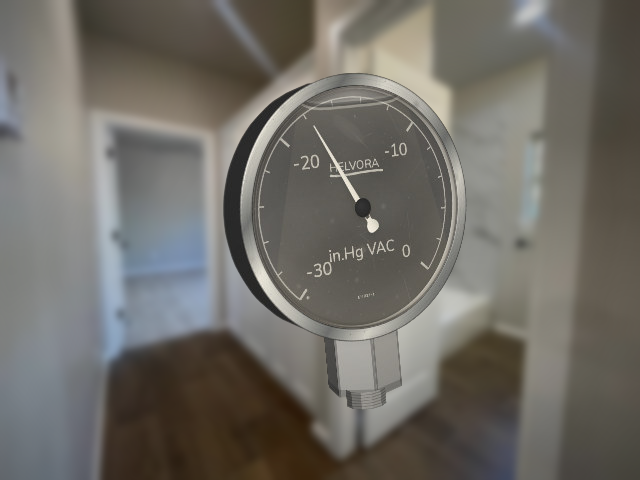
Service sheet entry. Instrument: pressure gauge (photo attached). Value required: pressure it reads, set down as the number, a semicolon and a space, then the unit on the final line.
-18; inHg
